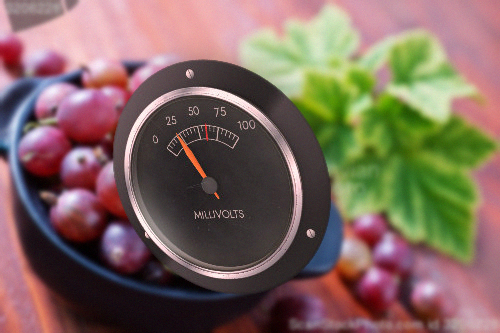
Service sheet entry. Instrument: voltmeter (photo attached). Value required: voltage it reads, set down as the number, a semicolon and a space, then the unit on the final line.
25; mV
